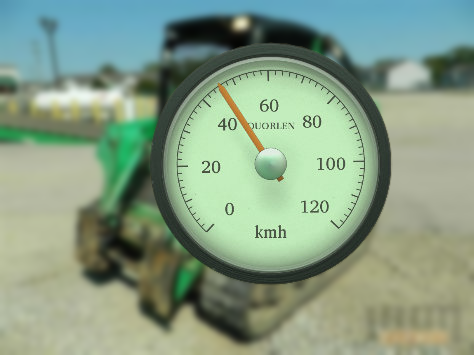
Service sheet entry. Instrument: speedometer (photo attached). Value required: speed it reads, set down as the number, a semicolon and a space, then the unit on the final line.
46; km/h
